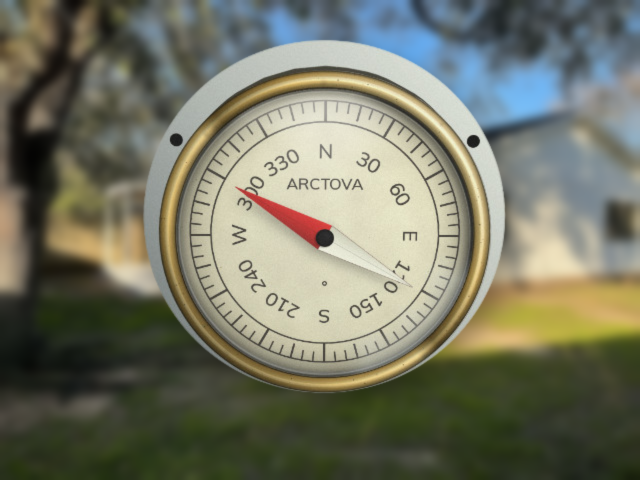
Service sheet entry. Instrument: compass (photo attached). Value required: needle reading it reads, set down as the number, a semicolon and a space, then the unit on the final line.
300; °
